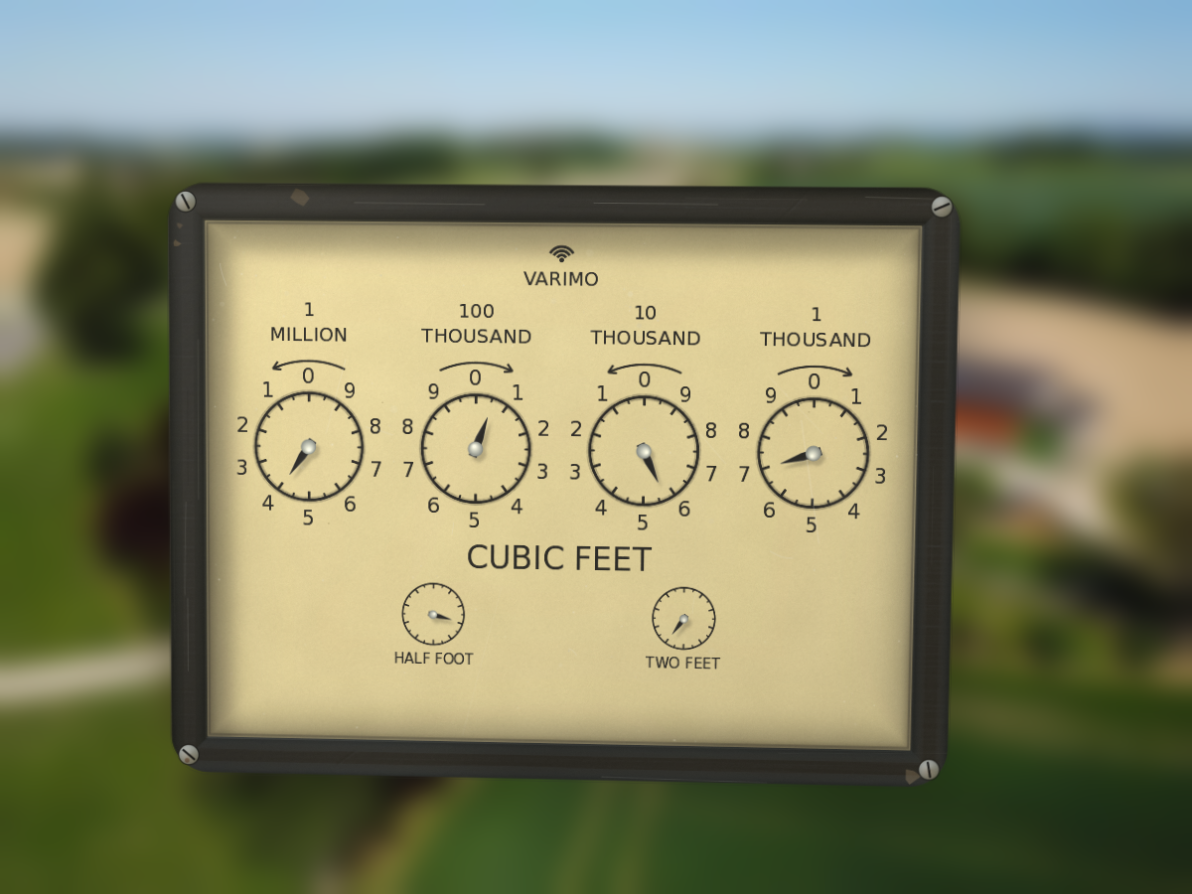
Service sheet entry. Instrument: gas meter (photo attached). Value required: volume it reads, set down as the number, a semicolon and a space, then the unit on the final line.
405700; ft³
